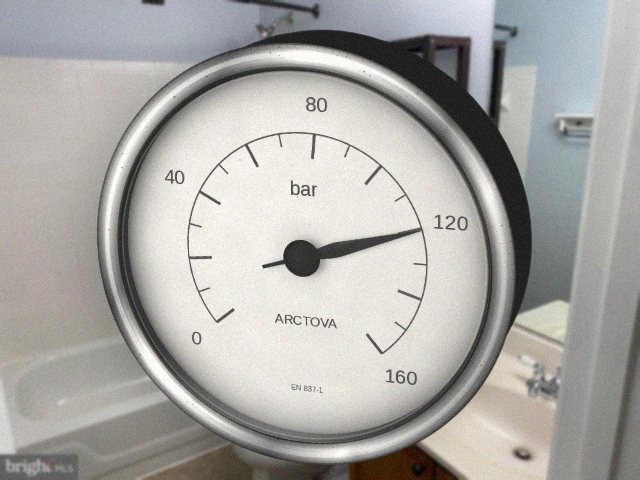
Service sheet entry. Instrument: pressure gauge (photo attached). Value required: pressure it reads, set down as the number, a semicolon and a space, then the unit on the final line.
120; bar
